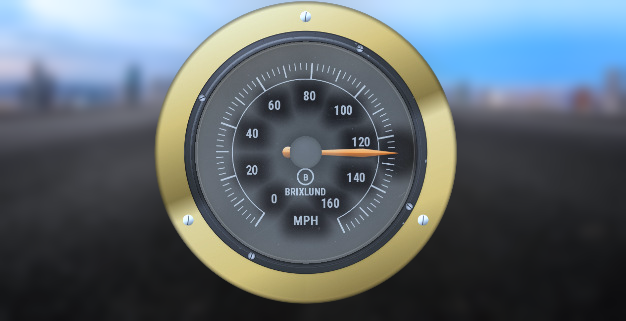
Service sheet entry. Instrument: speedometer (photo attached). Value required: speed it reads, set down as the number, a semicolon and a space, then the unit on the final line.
126; mph
